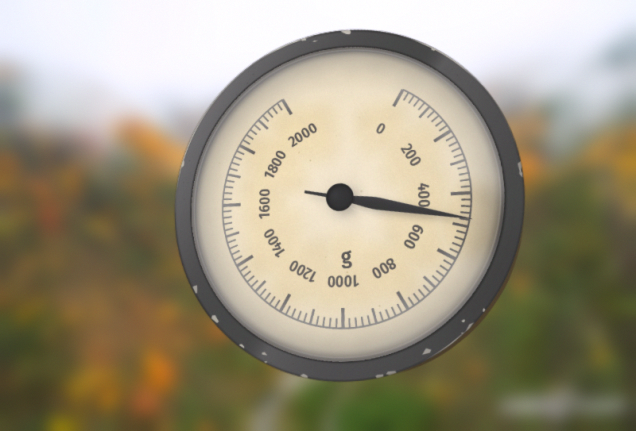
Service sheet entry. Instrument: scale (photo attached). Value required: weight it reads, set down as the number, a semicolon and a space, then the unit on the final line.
480; g
